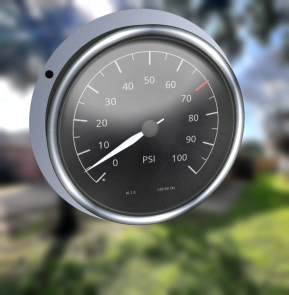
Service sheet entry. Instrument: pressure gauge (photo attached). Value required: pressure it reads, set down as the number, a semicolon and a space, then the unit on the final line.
5; psi
